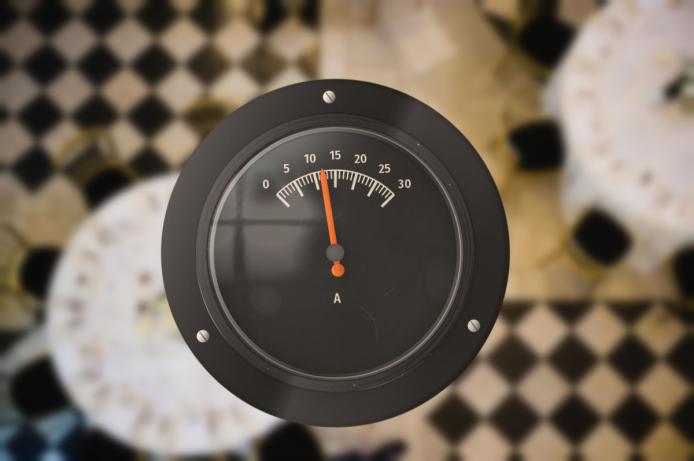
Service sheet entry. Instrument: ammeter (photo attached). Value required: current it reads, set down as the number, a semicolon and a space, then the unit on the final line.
12; A
